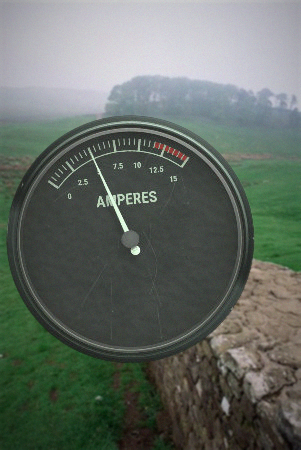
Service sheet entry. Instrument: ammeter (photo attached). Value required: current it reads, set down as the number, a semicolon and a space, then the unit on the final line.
5; A
